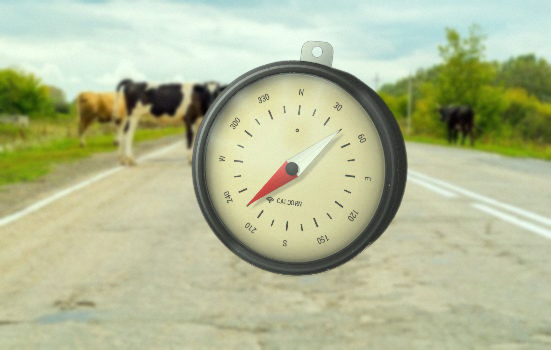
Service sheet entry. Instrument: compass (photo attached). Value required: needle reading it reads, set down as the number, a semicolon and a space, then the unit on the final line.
225; °
